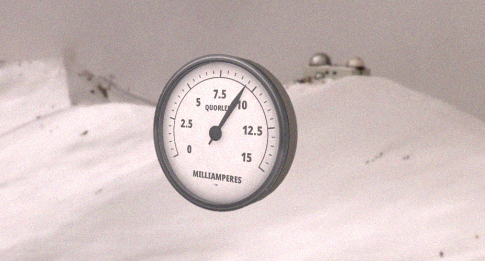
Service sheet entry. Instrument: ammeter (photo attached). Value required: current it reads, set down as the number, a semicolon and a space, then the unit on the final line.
9.5; mA
